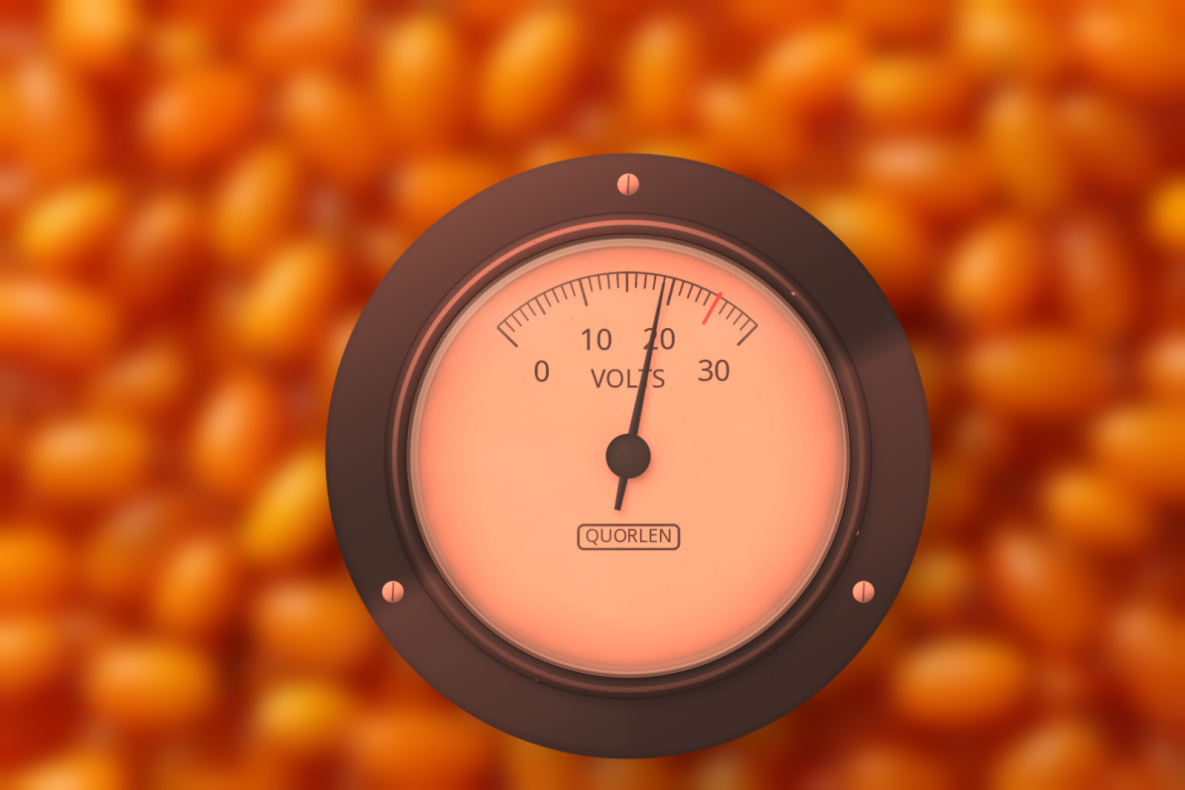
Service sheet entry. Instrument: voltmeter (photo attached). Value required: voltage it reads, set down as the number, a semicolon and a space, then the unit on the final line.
19; V
